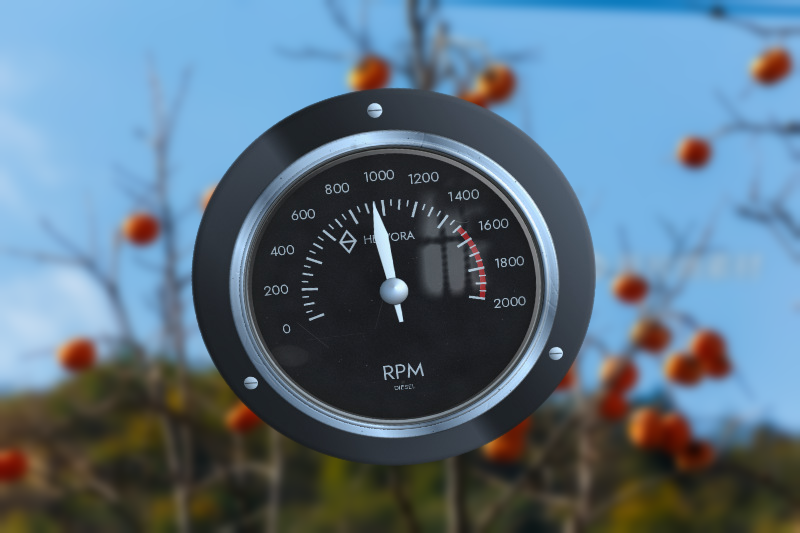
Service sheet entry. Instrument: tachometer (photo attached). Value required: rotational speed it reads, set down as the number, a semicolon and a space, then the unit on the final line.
950; rpm
